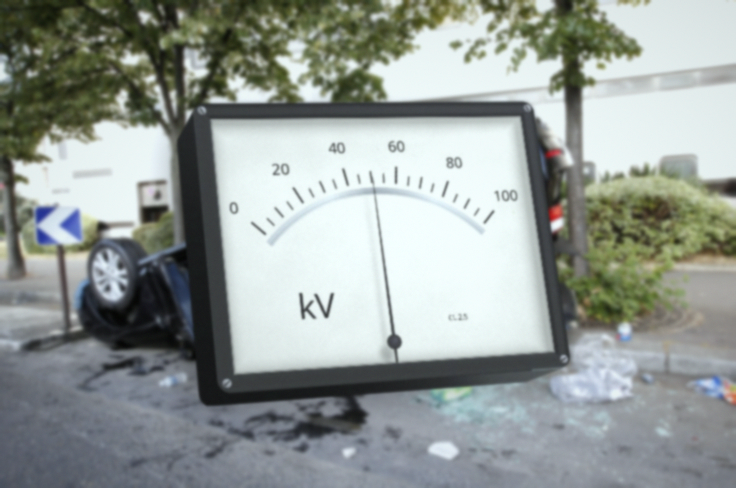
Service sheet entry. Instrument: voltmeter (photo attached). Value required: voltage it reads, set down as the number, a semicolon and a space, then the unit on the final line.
50; kV
